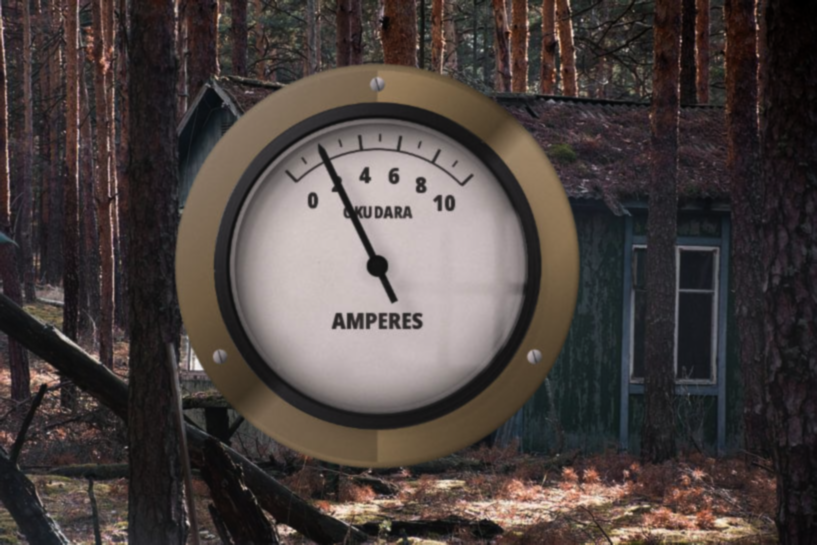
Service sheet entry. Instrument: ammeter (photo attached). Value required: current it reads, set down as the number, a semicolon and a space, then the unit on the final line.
2; A
